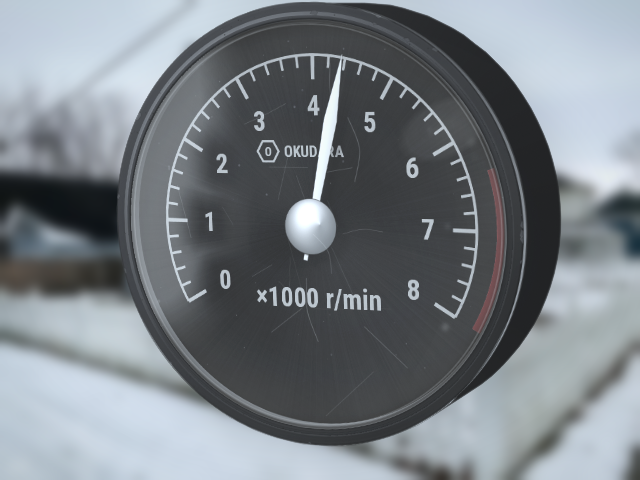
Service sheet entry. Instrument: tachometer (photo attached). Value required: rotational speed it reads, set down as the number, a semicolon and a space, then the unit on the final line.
4400; rpm
